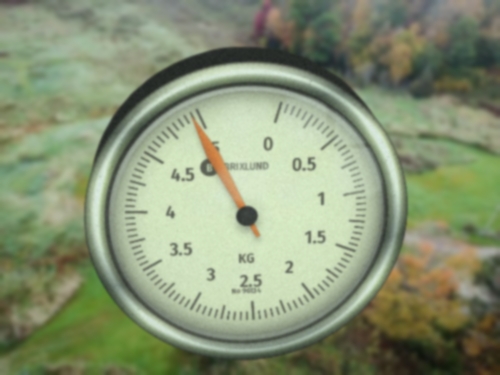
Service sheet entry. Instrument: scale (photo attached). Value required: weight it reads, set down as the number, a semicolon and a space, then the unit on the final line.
4.95; kg
